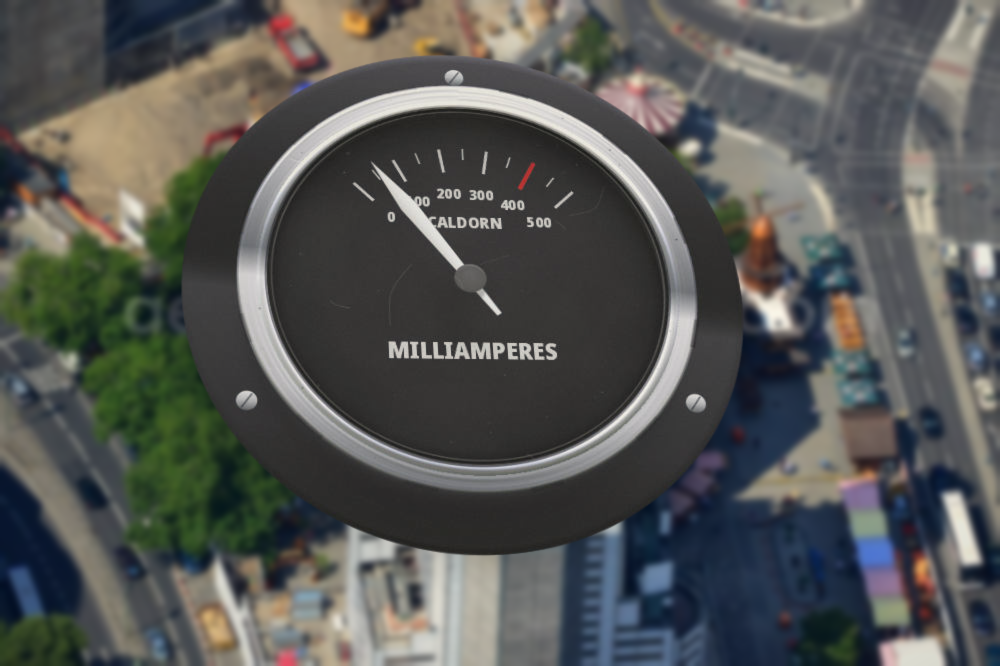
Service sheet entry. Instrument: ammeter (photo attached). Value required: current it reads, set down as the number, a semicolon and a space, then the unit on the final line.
50; mA
